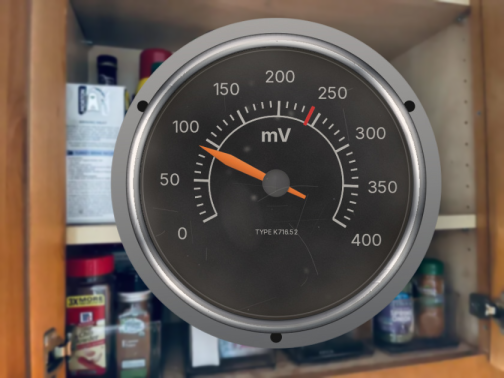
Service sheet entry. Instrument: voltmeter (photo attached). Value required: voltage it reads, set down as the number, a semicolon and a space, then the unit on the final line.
90; mV
